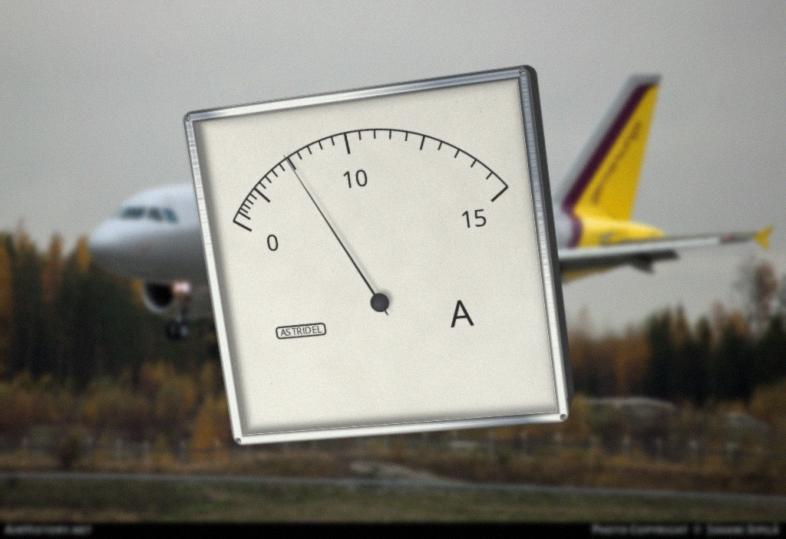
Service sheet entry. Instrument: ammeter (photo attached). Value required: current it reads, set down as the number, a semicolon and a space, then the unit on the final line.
7.5; A
